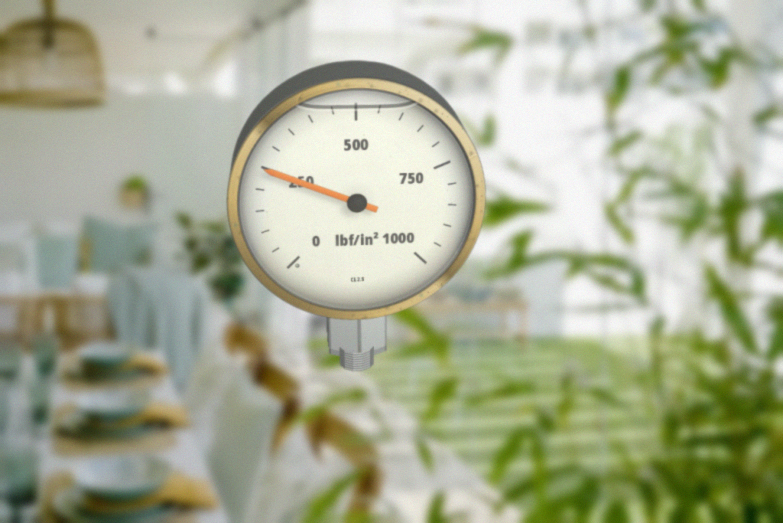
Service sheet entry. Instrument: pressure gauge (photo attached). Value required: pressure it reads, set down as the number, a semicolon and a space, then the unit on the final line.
250; psi
